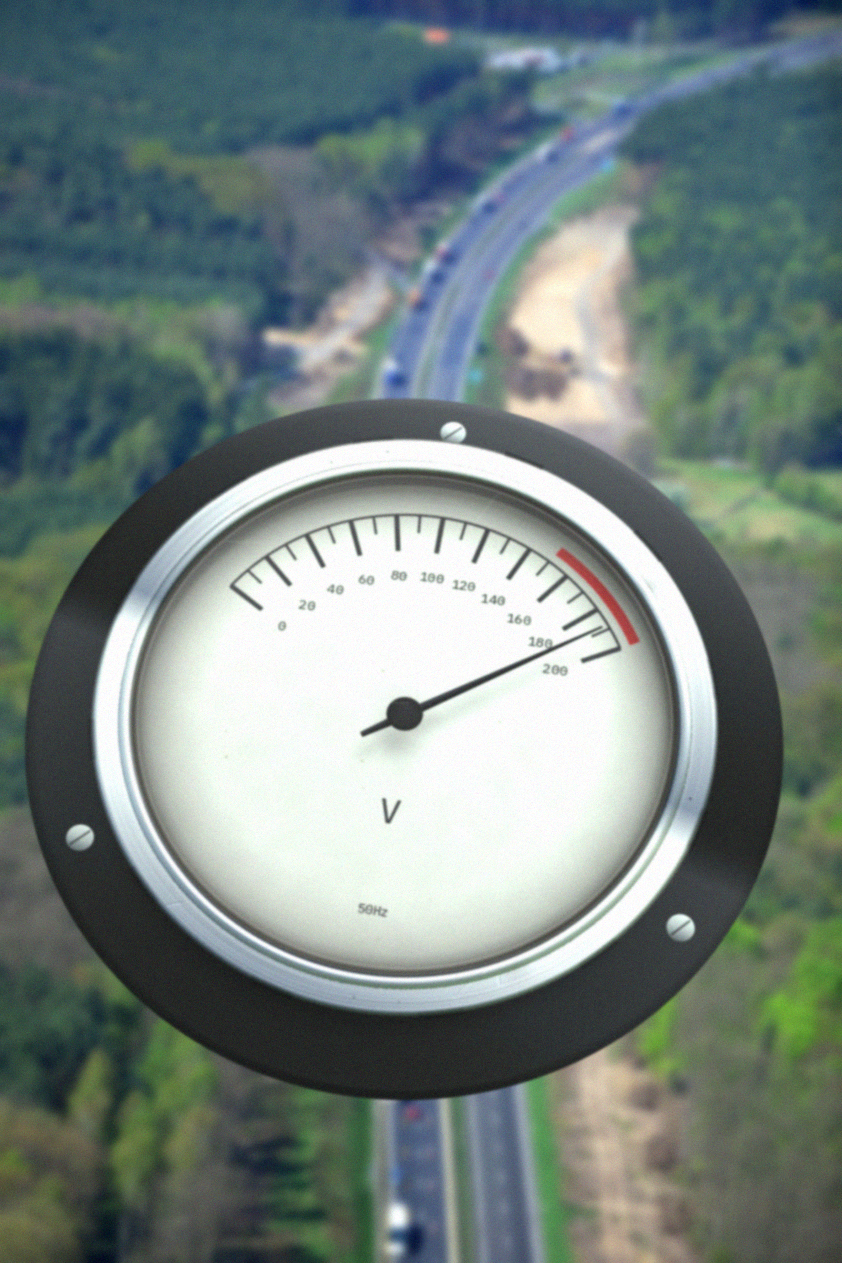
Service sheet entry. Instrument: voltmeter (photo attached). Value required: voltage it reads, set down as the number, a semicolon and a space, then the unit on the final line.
190; V
